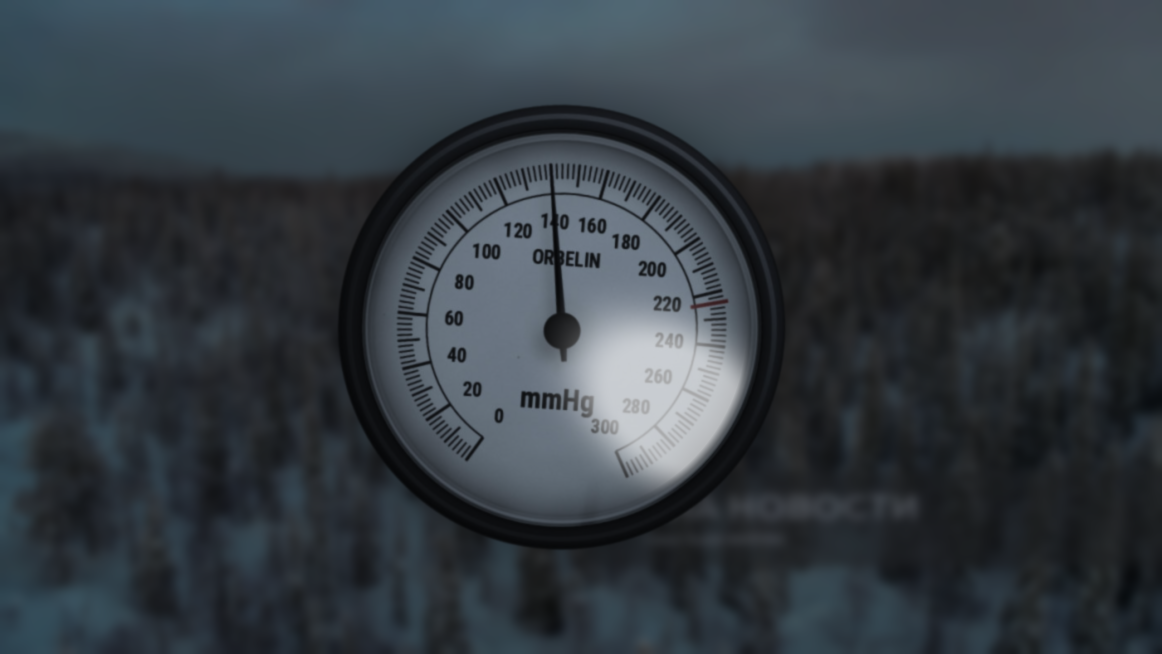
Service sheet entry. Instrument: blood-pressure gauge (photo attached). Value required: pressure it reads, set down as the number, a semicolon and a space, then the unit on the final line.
140; mmHg
